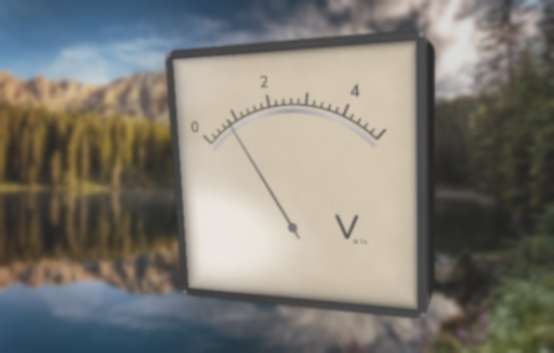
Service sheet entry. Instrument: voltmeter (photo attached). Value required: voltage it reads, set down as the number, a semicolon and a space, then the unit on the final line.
0.8; V
